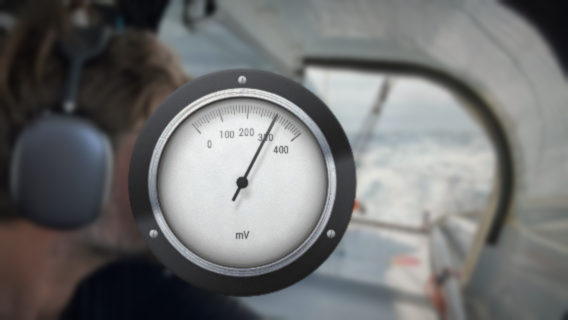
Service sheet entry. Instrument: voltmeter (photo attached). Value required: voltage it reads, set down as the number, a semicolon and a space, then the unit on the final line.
300; mV
